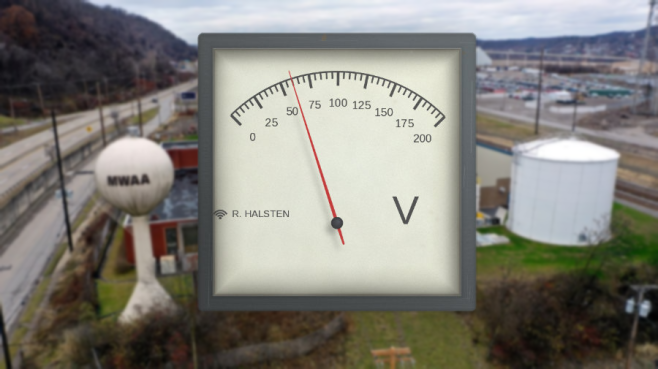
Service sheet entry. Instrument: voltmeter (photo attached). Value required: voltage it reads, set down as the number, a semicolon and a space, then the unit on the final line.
60; V
